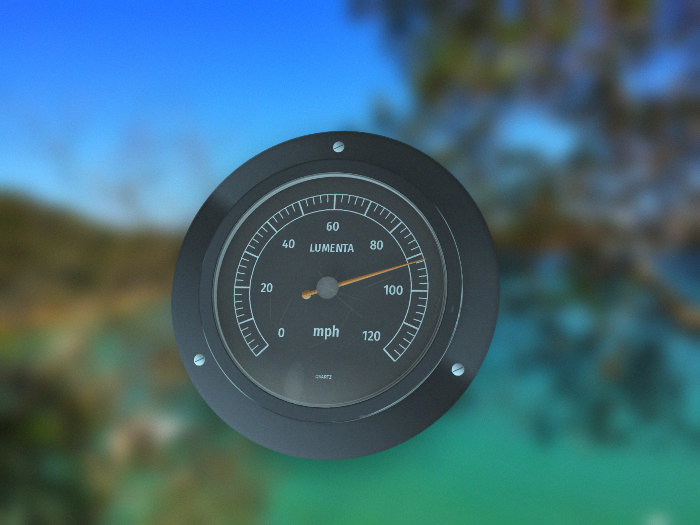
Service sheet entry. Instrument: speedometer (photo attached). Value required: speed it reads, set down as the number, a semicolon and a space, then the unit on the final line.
92; mph
